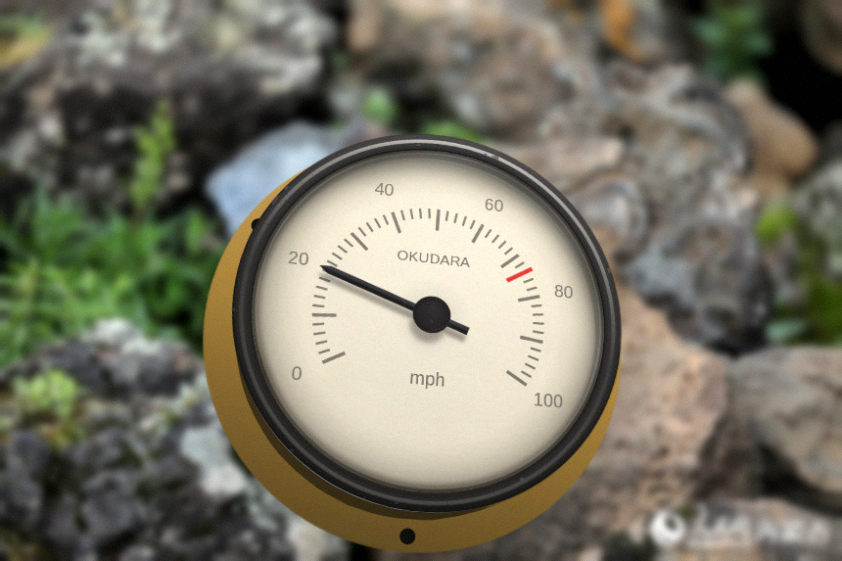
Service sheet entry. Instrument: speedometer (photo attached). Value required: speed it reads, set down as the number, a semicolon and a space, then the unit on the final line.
20; mph
